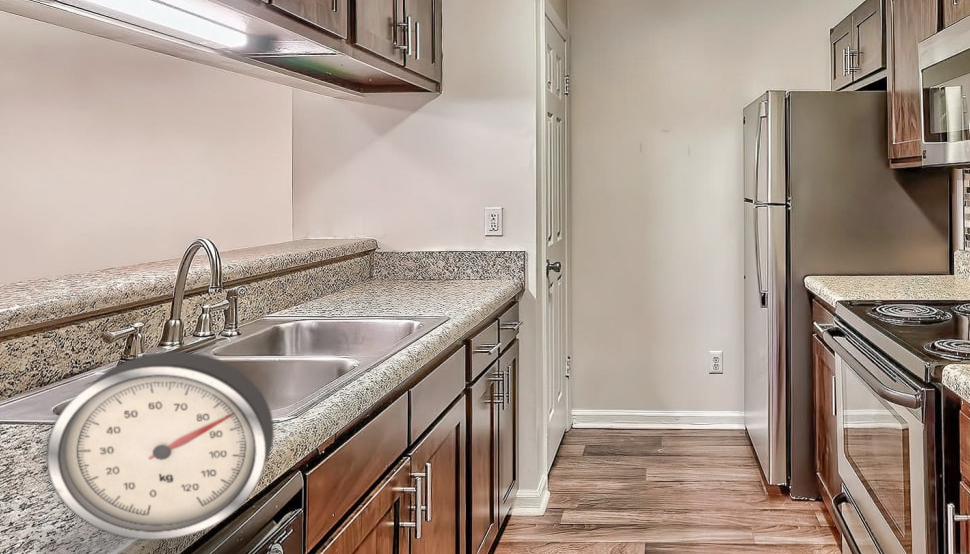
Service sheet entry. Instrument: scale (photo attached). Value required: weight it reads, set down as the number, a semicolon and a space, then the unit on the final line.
85; kg
